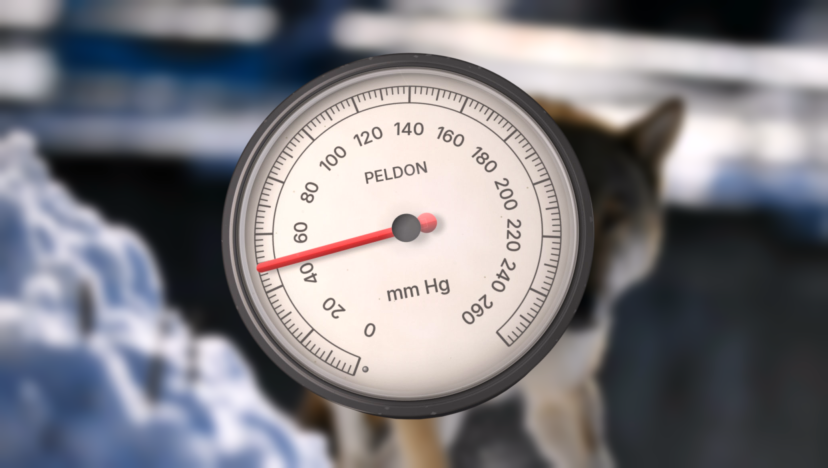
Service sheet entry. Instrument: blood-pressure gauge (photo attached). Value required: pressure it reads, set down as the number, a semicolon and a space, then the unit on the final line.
48; mmHg
